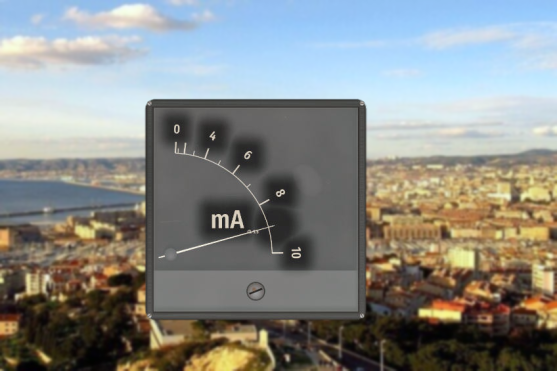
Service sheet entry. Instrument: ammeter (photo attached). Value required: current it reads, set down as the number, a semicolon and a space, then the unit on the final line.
9; mA
